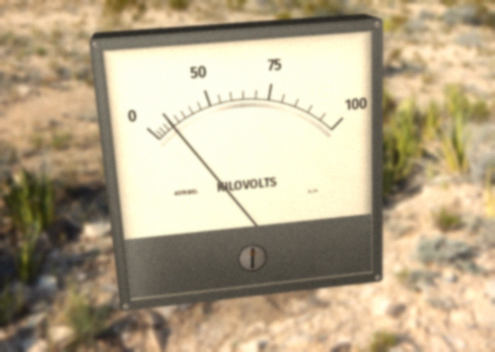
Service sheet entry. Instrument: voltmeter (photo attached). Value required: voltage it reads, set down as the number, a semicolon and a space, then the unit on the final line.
25; kV
